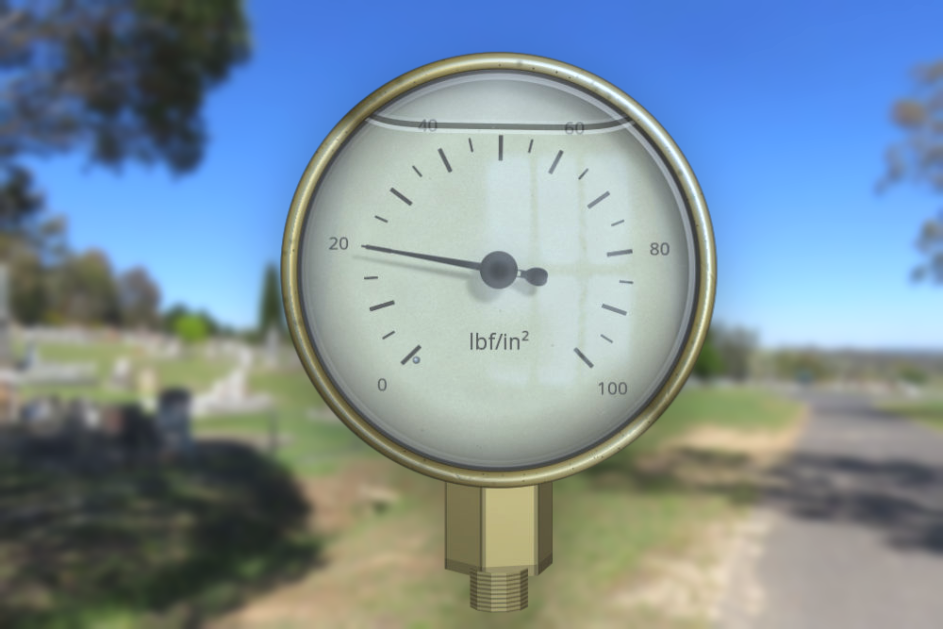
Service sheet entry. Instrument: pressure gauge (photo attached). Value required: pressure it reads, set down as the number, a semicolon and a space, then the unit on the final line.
20; psi
